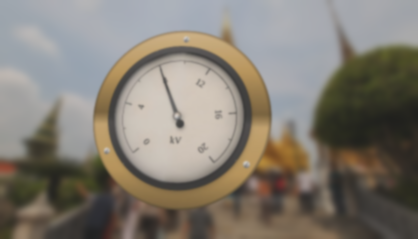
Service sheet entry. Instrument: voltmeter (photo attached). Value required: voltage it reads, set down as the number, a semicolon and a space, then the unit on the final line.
8; kV
